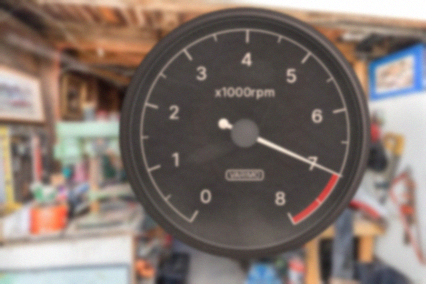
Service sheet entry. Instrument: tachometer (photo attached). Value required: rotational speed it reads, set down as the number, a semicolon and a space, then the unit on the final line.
7000; rpm
